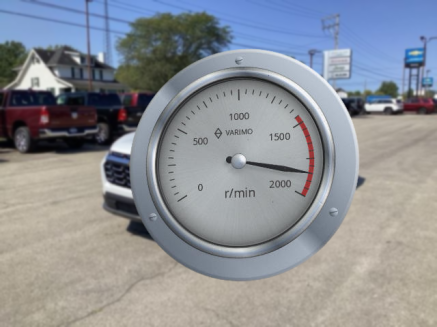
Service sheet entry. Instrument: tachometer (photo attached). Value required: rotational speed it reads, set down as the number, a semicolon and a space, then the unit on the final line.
1850; rpm
